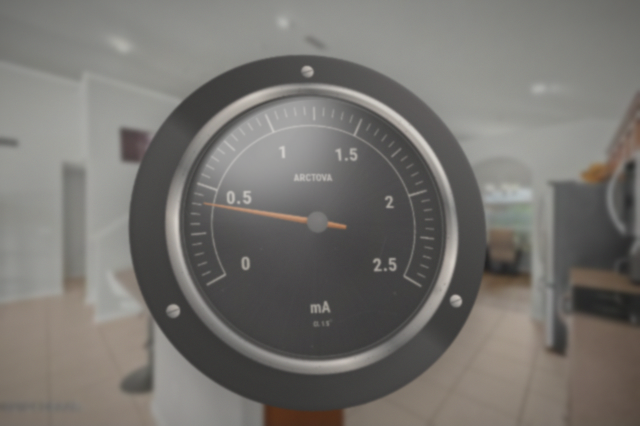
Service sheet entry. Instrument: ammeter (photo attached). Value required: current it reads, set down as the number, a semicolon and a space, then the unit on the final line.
0.4; mA
